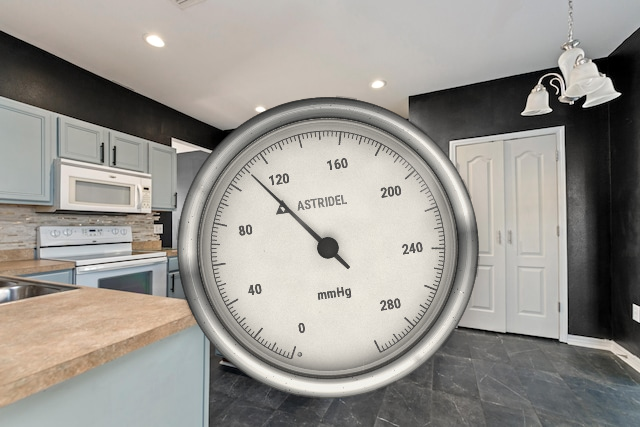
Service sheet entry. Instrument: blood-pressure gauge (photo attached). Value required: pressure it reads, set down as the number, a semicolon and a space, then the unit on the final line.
110; mmHg
